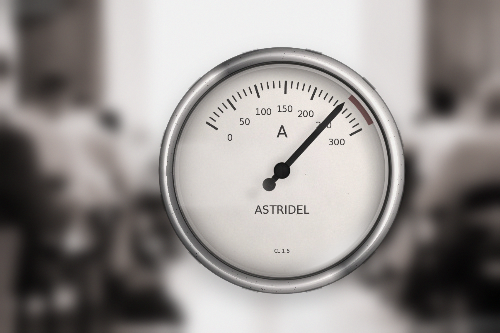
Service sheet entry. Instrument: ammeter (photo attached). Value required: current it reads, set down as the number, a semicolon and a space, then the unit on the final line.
250; A
